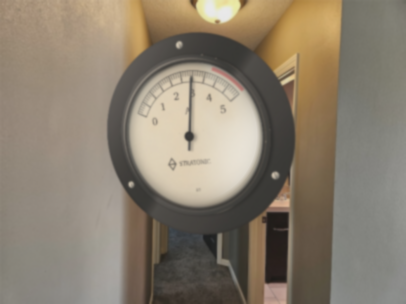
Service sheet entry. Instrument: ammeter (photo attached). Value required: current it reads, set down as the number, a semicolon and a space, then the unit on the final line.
3; A
